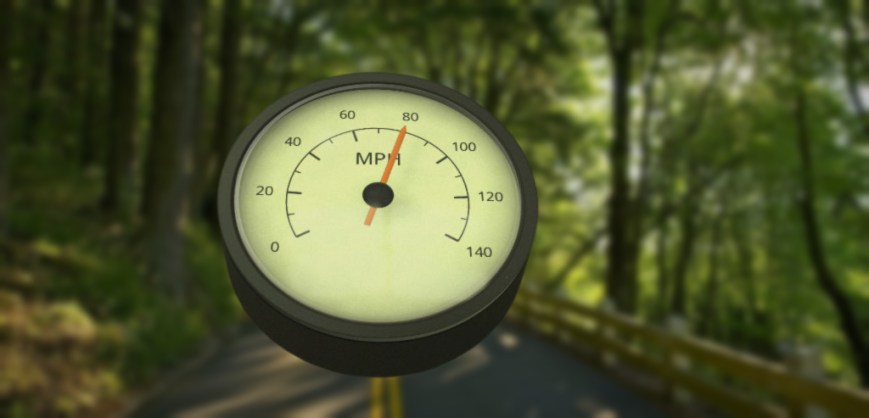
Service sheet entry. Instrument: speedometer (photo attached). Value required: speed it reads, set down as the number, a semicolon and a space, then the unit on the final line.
80; mph
